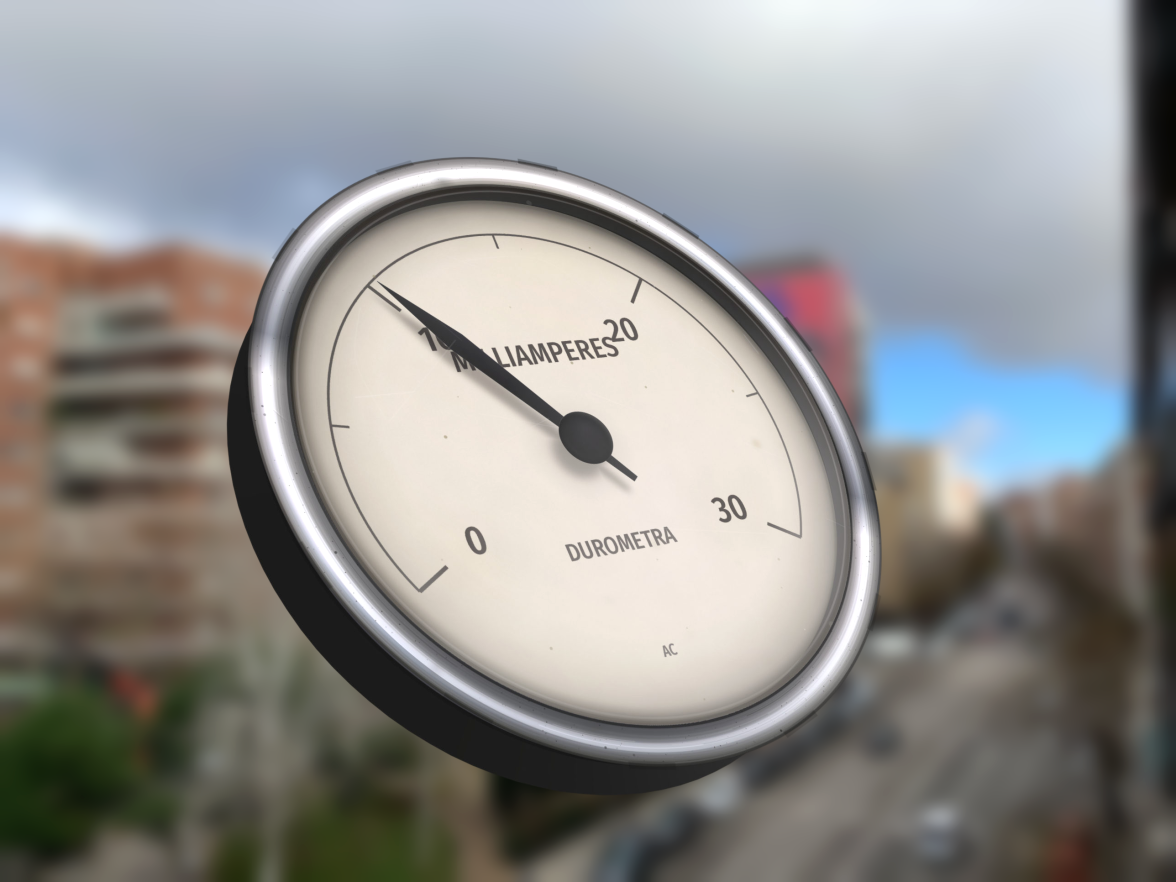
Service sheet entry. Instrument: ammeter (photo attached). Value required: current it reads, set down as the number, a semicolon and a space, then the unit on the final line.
10; mA
